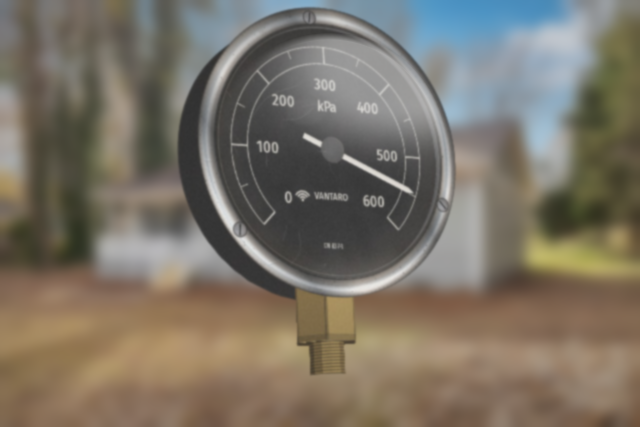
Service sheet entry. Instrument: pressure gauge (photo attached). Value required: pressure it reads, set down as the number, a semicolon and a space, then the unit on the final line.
550; kPa
